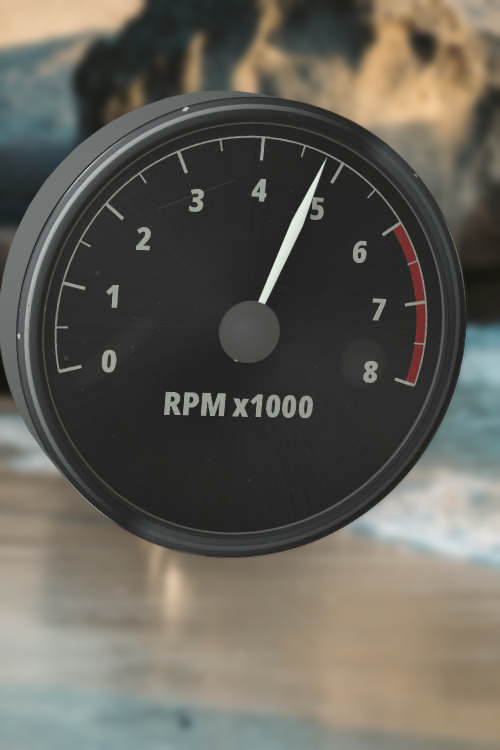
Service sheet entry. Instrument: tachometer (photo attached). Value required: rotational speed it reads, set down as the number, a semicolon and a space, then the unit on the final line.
4750; rpm
